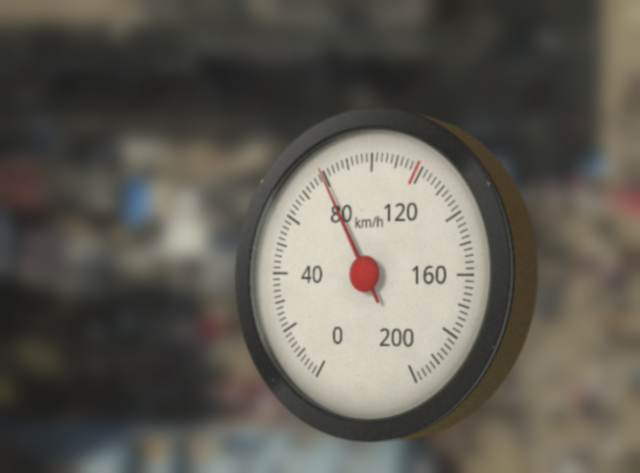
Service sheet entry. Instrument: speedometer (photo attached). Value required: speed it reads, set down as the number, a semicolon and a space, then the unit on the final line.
80; km/h
